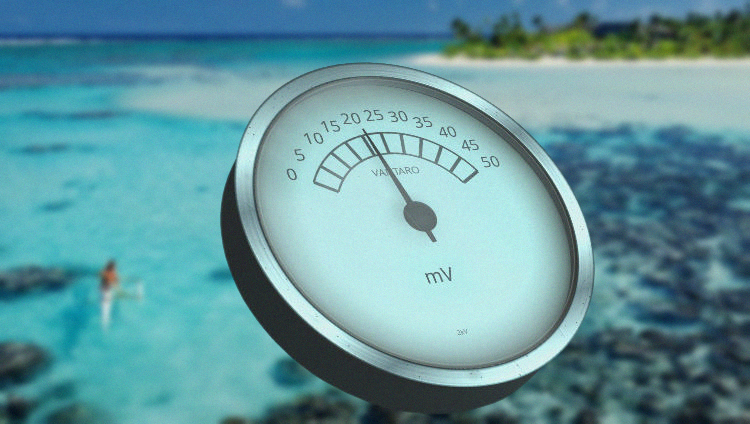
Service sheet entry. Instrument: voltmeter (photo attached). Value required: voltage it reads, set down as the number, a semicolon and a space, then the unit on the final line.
20; mV
